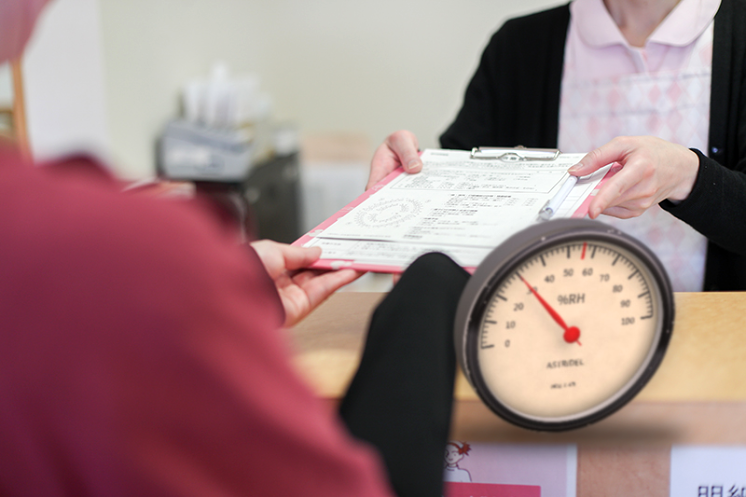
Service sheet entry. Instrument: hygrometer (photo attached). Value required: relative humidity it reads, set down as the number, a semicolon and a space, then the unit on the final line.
30; %
